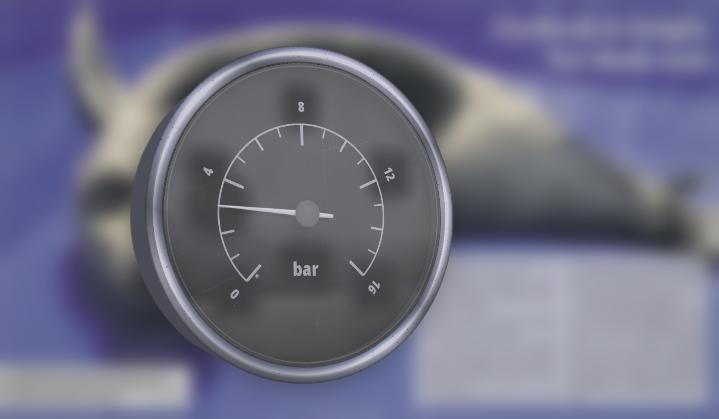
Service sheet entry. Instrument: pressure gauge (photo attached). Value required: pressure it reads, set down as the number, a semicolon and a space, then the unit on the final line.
3; bar
